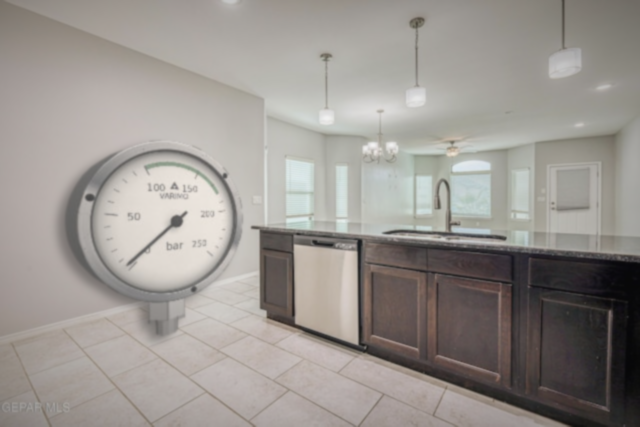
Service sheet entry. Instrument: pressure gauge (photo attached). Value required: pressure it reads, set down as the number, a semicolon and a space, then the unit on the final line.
5; bar
